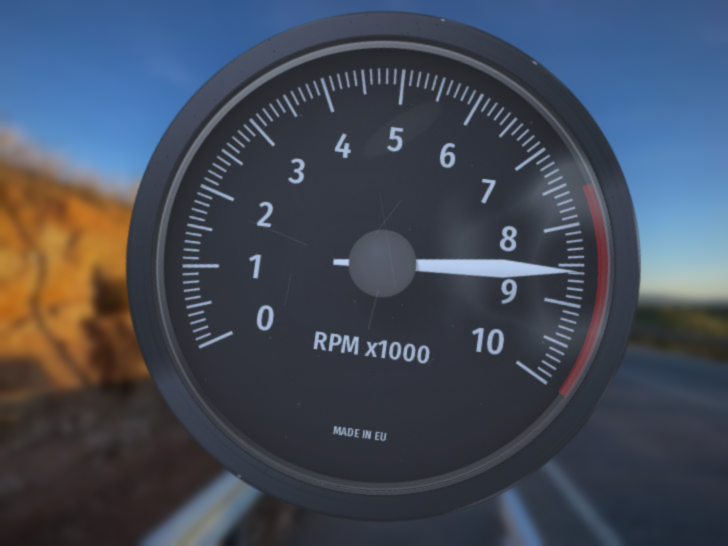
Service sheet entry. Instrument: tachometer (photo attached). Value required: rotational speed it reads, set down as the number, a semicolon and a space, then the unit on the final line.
8600; rpm
